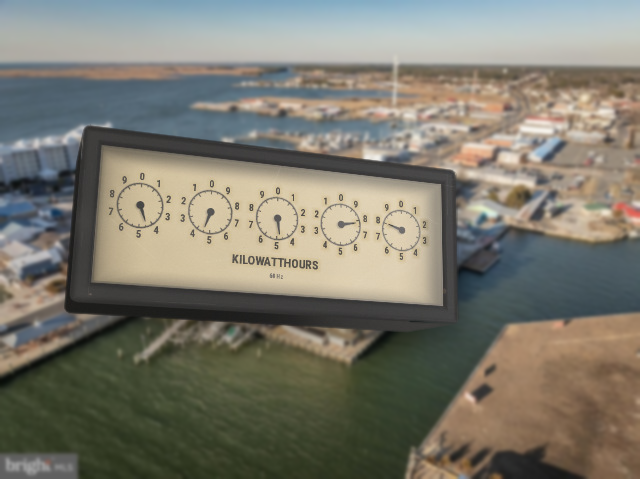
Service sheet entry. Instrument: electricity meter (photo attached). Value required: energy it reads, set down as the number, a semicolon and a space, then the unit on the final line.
44478; kWh
